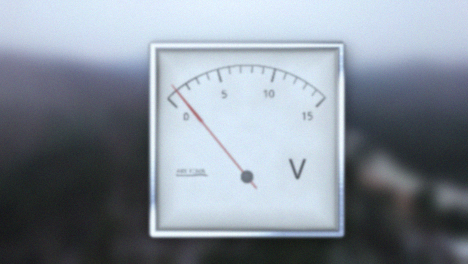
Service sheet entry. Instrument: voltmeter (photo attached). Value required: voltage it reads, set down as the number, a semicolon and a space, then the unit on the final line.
1; V
